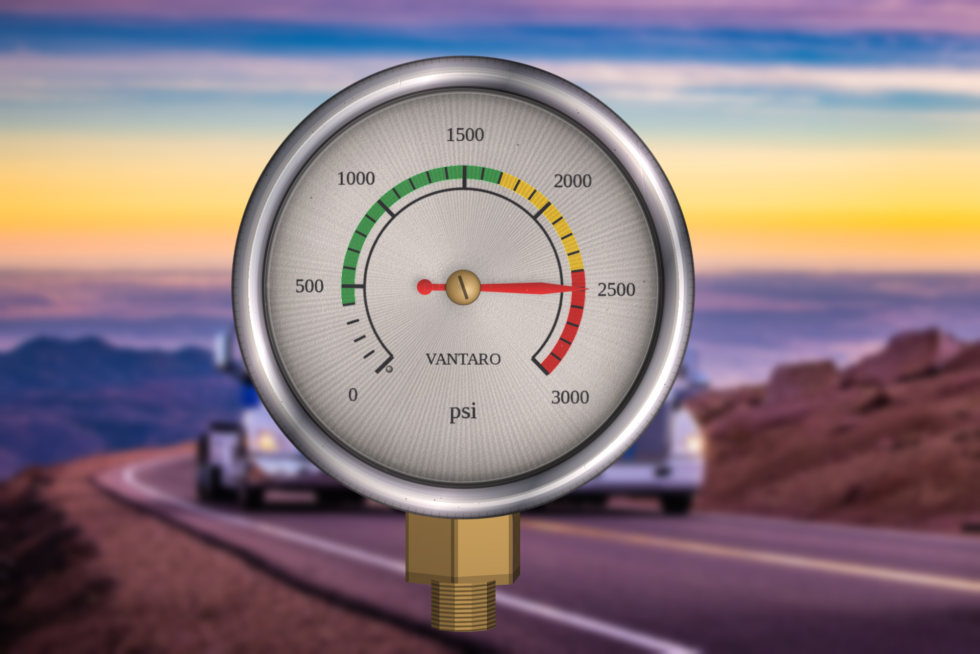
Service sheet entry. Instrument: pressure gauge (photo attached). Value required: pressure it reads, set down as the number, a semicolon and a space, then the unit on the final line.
2500; psi
